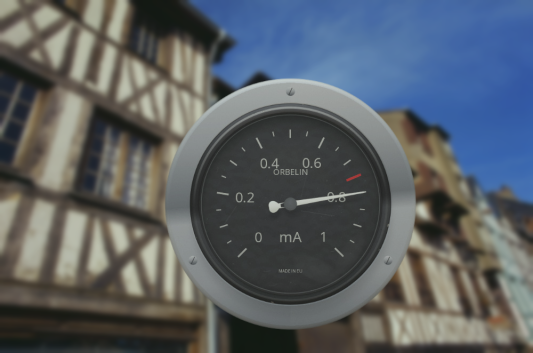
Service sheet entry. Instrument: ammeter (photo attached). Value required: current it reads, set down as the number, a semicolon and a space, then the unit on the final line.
0.8; mA
